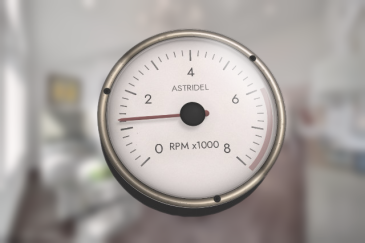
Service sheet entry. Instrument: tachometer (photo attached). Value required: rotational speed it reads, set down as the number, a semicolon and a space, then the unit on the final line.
1200; rpm
